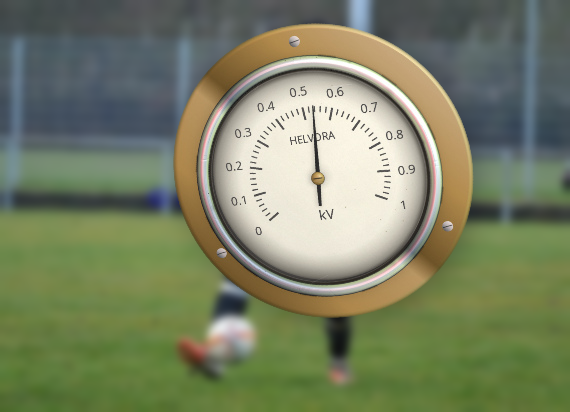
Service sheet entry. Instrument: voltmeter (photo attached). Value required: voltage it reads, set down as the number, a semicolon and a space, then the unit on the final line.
0.54; kV
